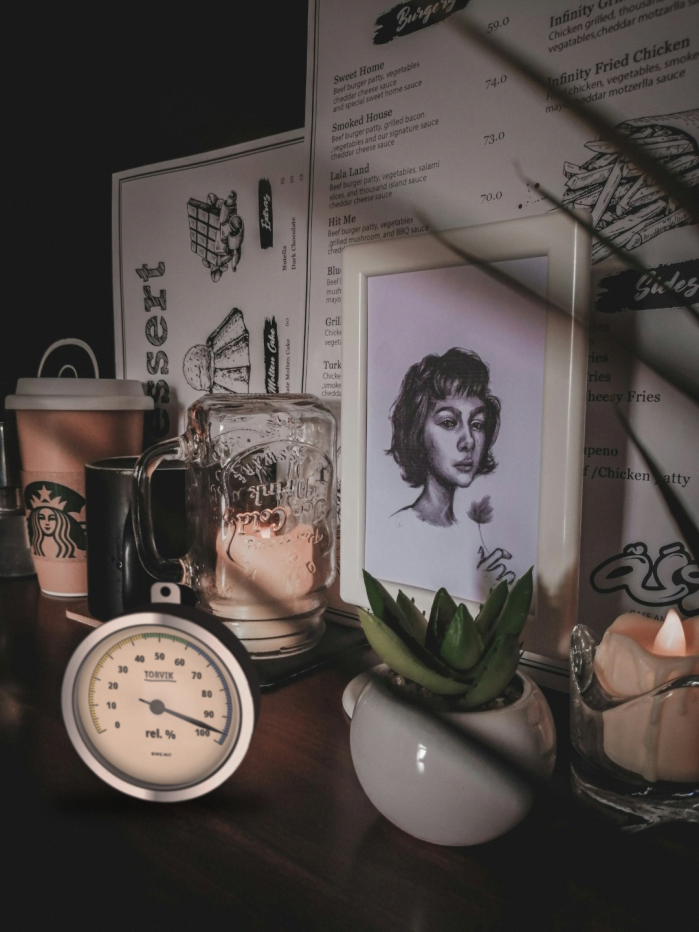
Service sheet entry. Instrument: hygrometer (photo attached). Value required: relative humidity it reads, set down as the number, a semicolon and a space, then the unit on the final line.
95; %
